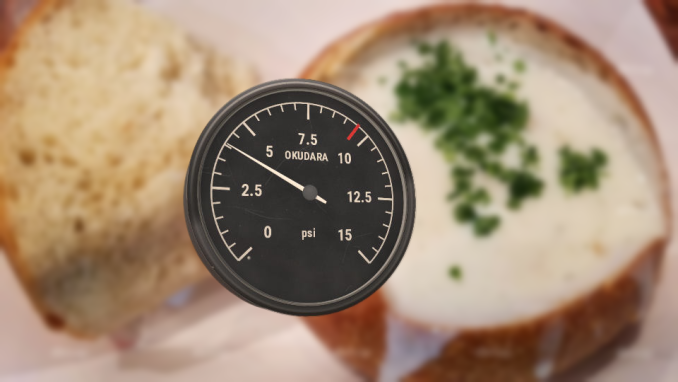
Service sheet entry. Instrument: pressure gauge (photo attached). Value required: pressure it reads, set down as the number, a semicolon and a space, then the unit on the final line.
4; psi
